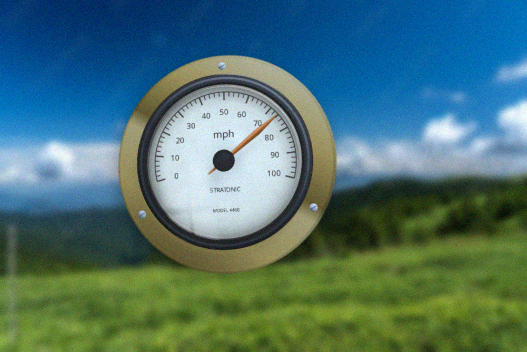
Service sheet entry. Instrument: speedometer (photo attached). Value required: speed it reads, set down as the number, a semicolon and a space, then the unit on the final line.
74; mph
